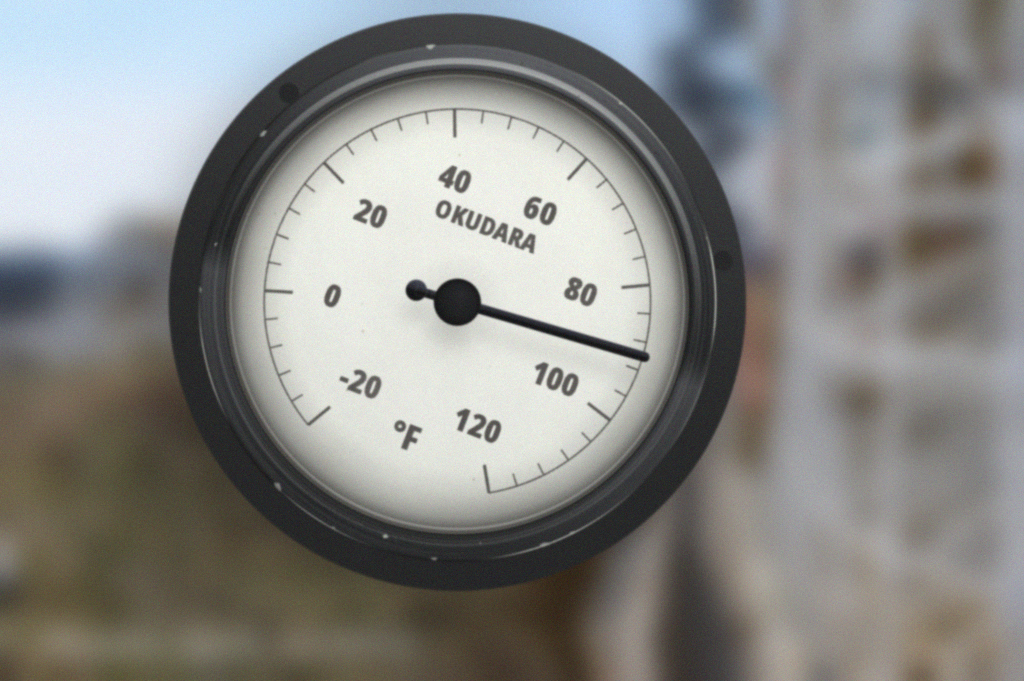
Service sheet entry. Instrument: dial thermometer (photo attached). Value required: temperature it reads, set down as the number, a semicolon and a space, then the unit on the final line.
90; °F
